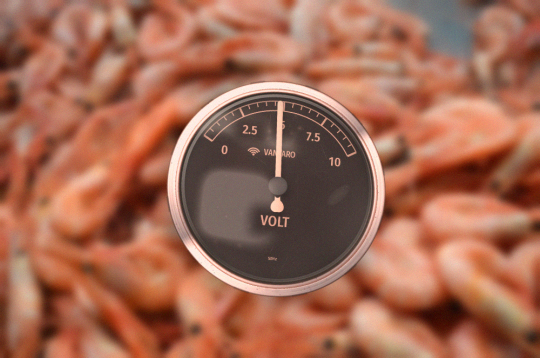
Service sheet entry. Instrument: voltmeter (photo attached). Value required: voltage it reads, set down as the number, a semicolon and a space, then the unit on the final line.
4.75; V
